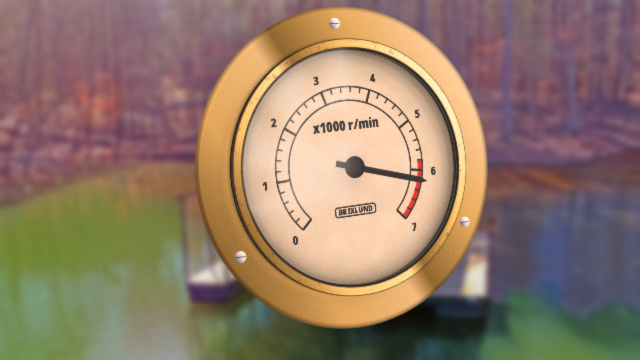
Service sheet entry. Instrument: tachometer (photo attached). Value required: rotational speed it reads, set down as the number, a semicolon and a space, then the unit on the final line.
6200; rpm
